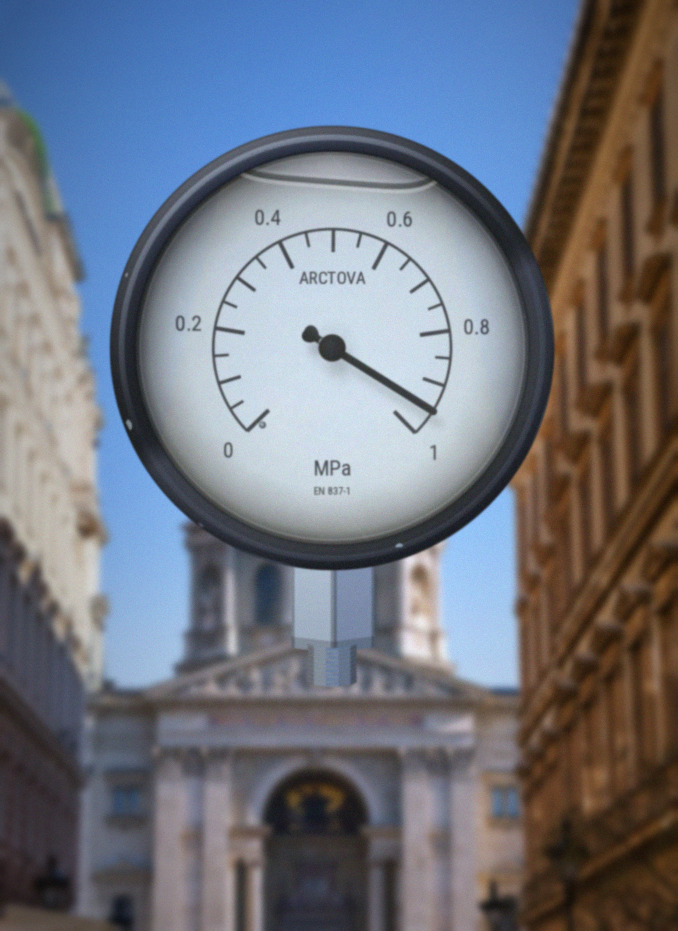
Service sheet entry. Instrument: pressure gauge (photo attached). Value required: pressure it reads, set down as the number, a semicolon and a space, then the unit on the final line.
0.95; MPa
